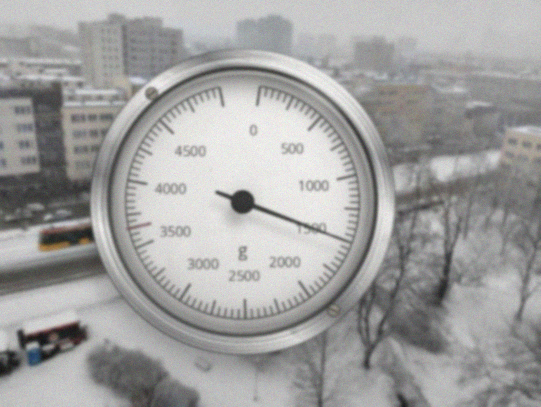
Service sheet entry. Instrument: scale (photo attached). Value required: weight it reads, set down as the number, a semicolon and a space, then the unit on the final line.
1500; g
